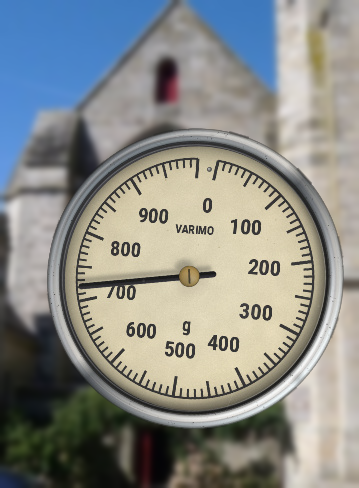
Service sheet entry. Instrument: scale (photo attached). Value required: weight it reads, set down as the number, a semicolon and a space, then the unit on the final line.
720; g
